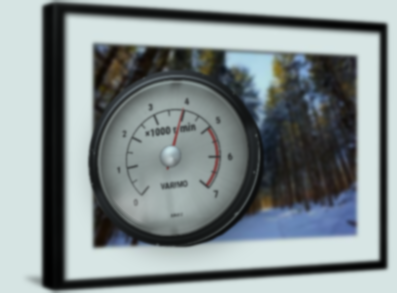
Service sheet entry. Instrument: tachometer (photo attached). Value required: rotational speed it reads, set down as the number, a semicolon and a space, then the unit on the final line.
4000; rpm
